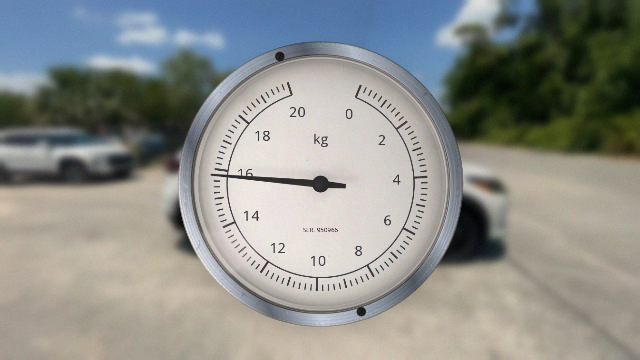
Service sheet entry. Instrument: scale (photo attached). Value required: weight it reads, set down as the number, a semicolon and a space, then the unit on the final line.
15.8; kg
